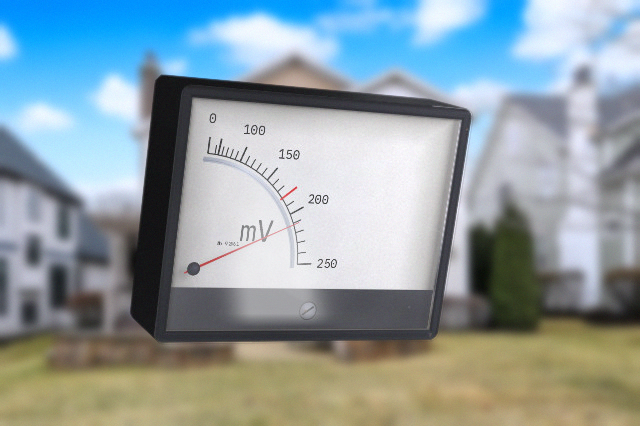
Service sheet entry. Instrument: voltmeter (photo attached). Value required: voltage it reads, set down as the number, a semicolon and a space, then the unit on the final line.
210; mV
